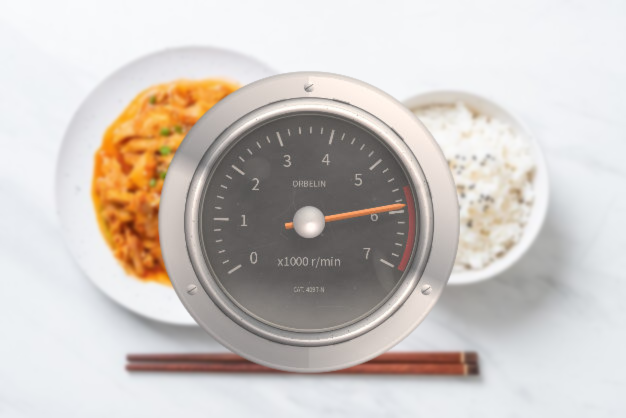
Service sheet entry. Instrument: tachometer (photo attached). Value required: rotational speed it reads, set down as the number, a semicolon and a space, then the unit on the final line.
5900; rpm
